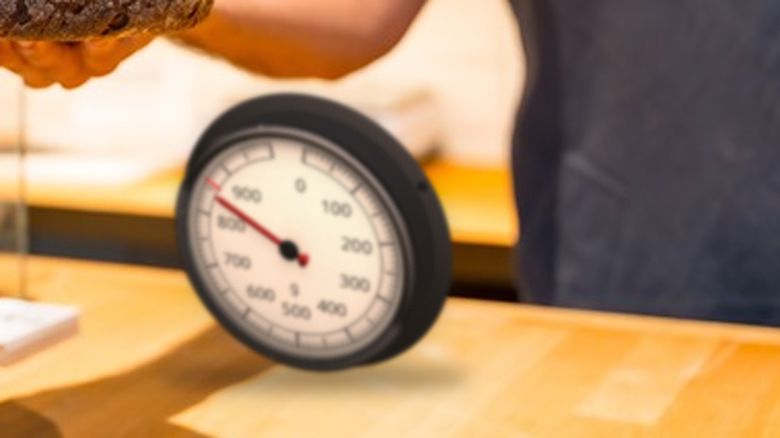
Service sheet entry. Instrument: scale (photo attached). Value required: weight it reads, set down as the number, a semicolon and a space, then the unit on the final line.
850; g
